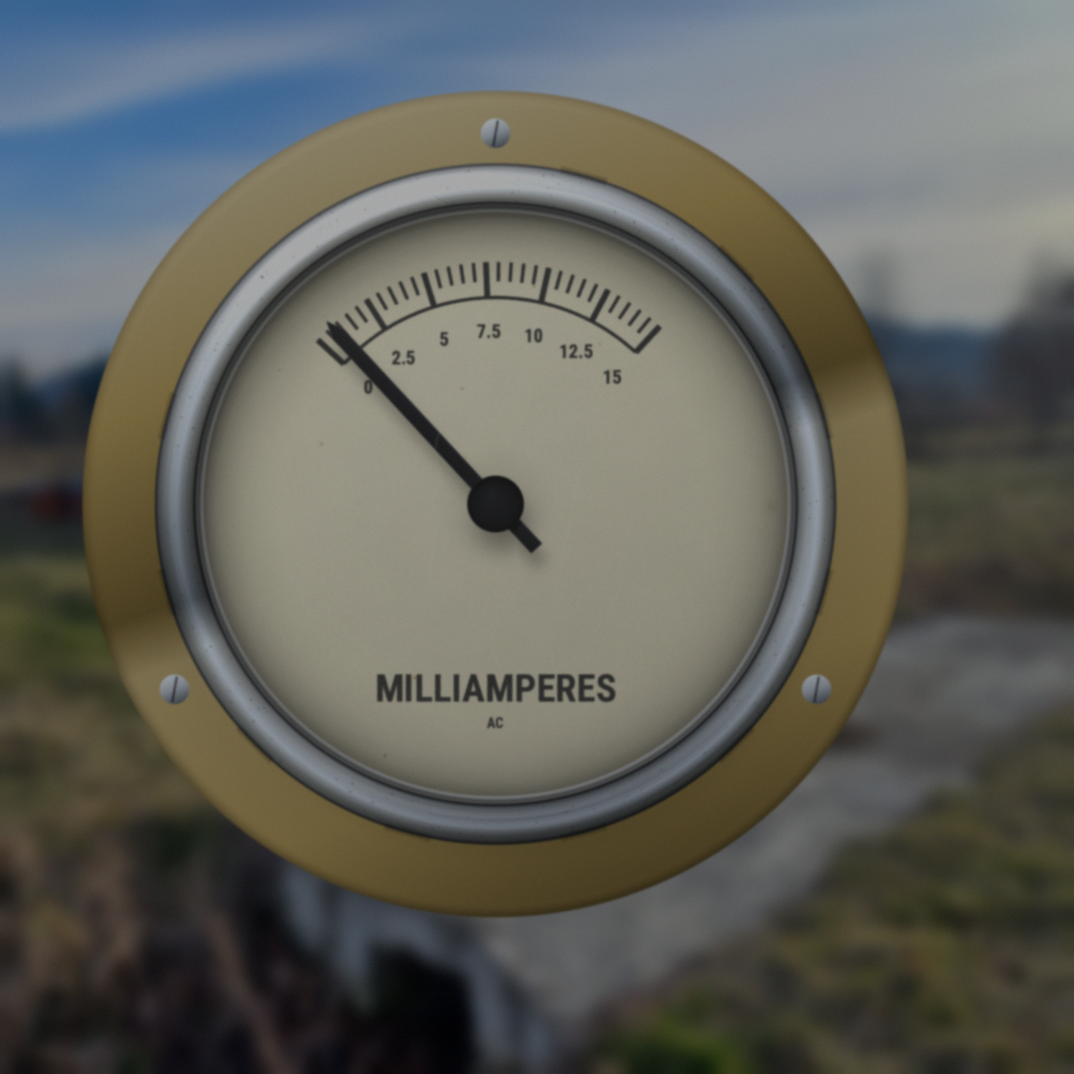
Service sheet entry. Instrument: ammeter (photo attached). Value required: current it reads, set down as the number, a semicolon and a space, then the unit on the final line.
0.75; mA
